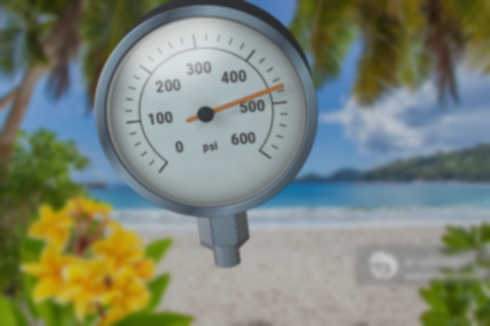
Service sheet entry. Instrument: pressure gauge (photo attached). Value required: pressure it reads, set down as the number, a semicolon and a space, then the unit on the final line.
470; psi
